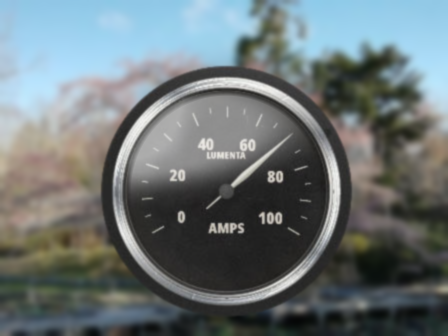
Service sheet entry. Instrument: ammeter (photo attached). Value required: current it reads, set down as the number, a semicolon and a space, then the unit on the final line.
70; A
